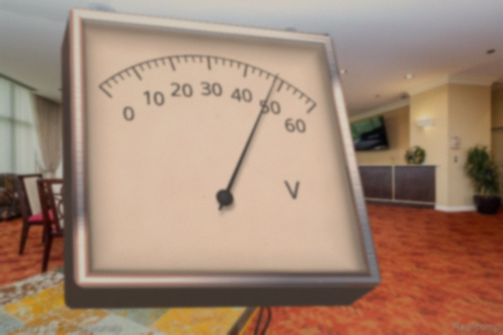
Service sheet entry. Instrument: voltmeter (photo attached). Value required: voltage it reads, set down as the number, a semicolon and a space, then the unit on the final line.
48; V
